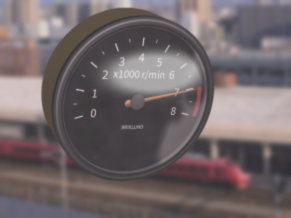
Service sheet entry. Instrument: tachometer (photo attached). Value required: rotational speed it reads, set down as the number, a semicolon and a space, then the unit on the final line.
7000; rpm
